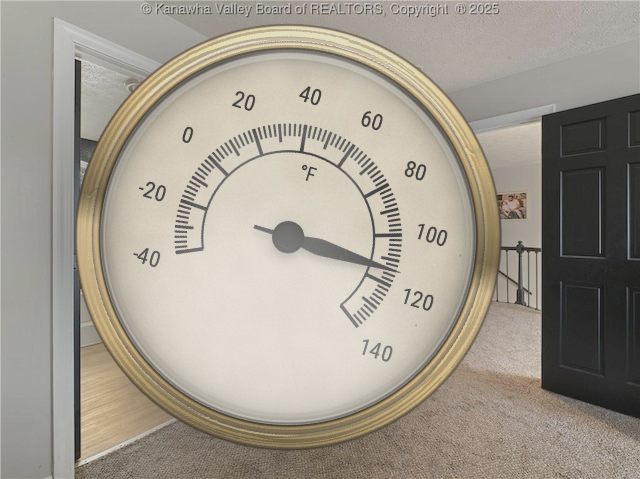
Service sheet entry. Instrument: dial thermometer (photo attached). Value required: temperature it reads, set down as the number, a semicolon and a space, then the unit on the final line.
114; °F
